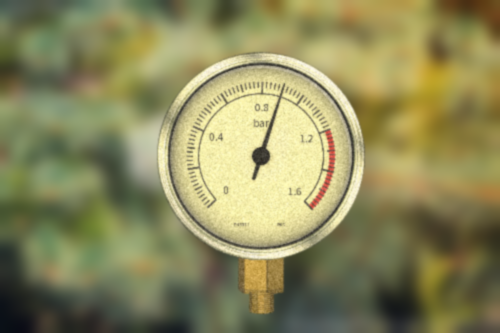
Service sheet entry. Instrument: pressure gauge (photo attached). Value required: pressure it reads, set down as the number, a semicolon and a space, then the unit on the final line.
0.9; bar
